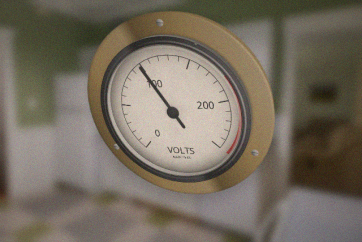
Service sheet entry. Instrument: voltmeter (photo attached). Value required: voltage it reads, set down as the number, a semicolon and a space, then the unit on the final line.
100; V
